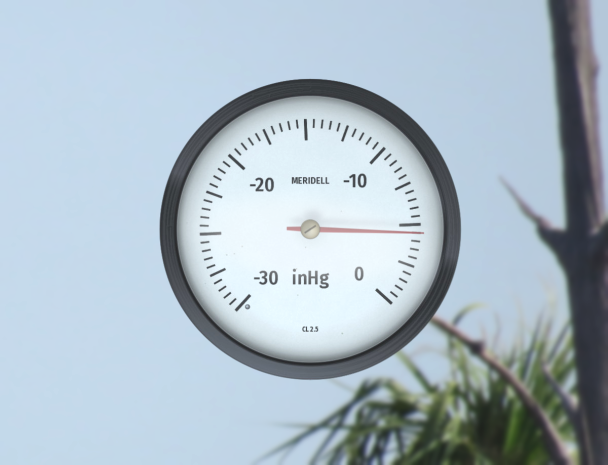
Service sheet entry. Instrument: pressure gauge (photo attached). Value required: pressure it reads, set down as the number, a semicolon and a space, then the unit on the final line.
-4.5; inHg
